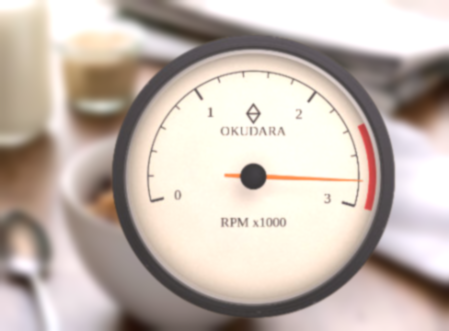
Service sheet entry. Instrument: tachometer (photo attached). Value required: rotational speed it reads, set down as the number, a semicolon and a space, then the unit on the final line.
2800; rpm
